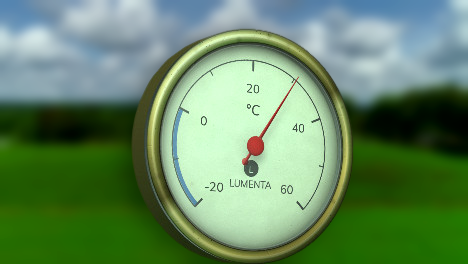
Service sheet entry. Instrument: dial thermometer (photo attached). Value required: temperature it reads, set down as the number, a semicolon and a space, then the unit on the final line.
30; °C
